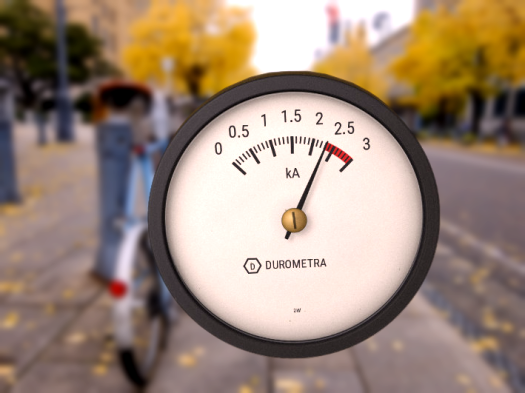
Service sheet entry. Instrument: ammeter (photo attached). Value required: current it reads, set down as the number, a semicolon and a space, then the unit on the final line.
2.3; kA
